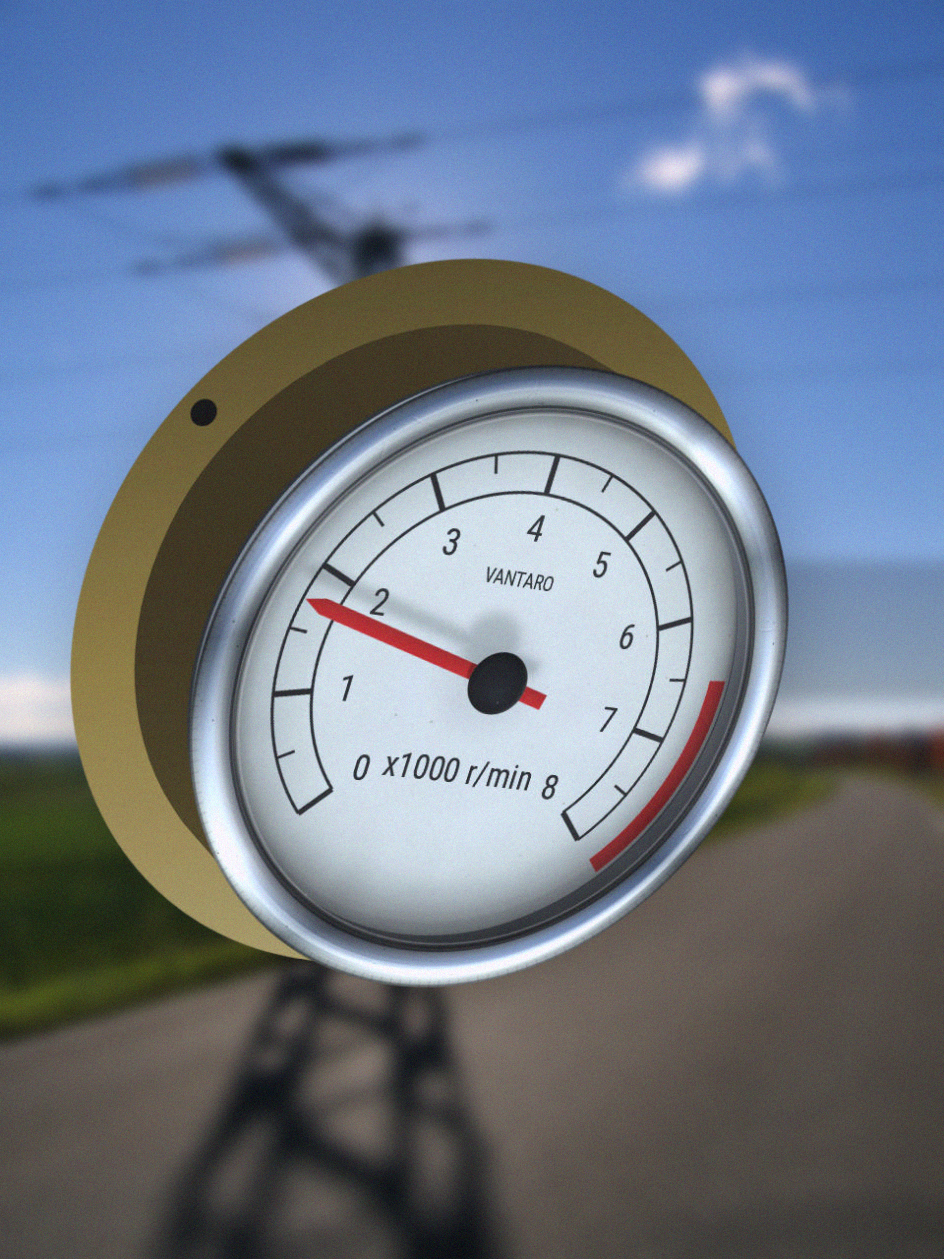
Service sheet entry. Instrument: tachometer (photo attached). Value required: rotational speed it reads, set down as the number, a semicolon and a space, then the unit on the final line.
1750; rpm
